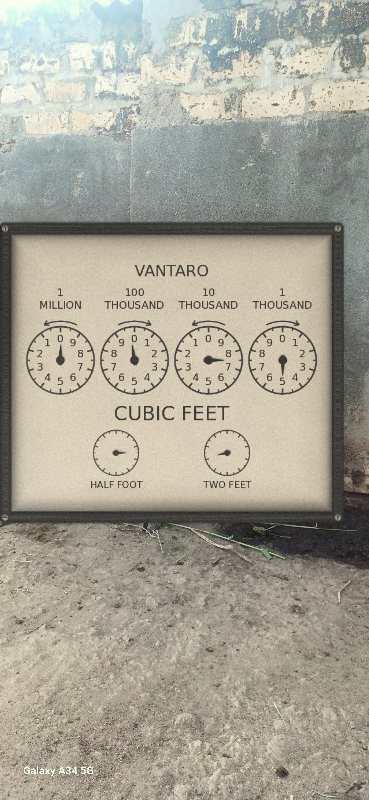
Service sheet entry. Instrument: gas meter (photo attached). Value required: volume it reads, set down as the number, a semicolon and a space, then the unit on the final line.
997500; ft³
